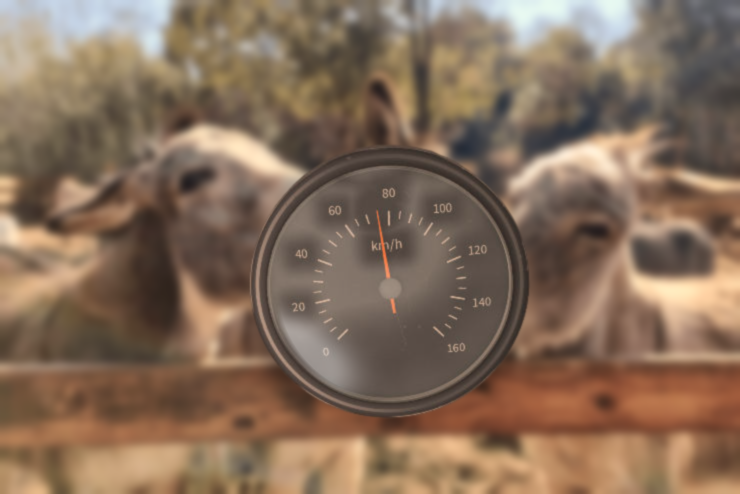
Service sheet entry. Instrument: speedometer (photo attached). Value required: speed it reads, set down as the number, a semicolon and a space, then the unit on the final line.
75; km/h
